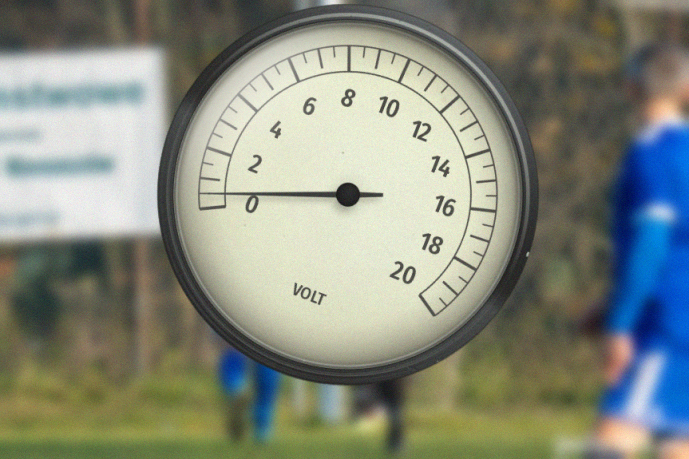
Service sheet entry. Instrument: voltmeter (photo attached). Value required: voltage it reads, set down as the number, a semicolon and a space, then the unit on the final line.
0.5; V
